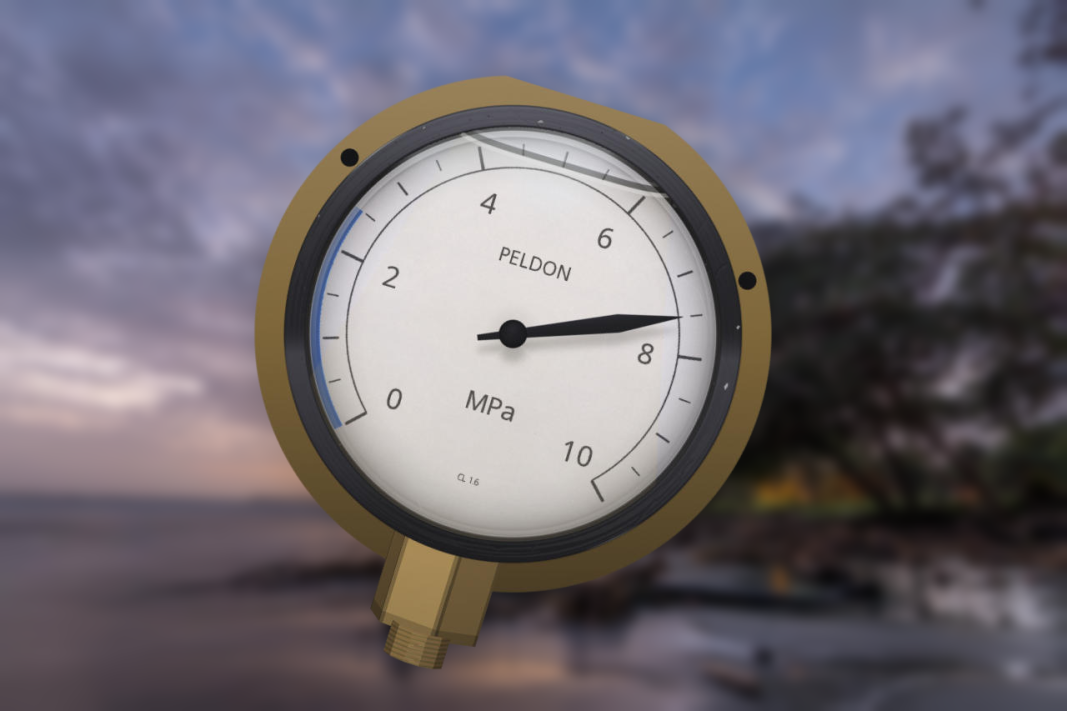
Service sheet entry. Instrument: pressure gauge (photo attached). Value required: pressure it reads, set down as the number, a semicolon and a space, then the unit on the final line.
7.5; MPa
